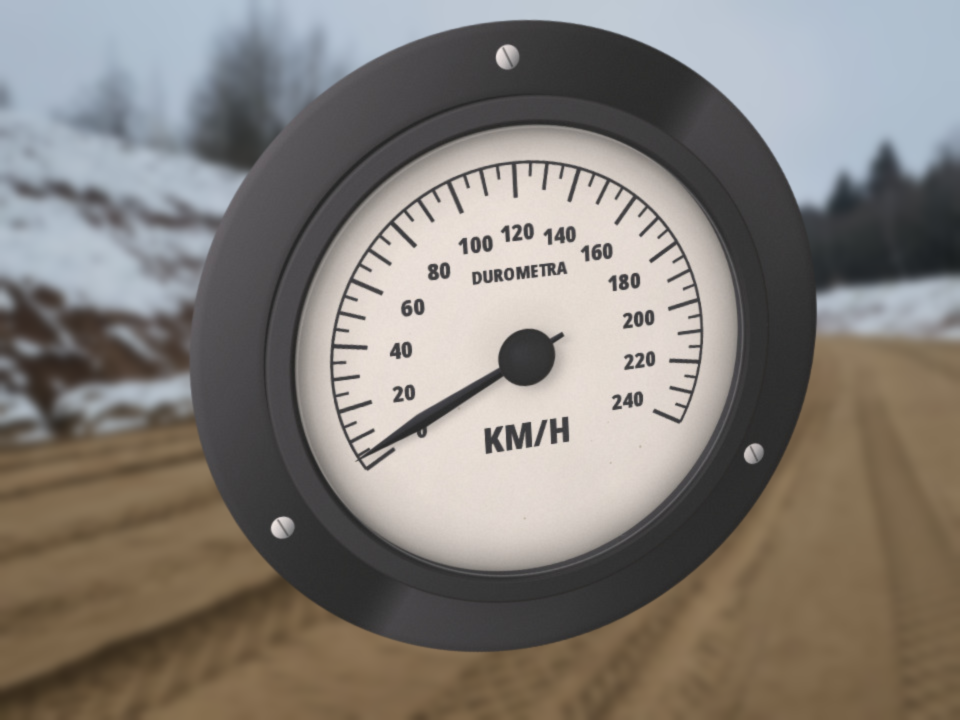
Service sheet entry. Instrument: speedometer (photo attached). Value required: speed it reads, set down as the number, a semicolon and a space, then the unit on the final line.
5; km/h
